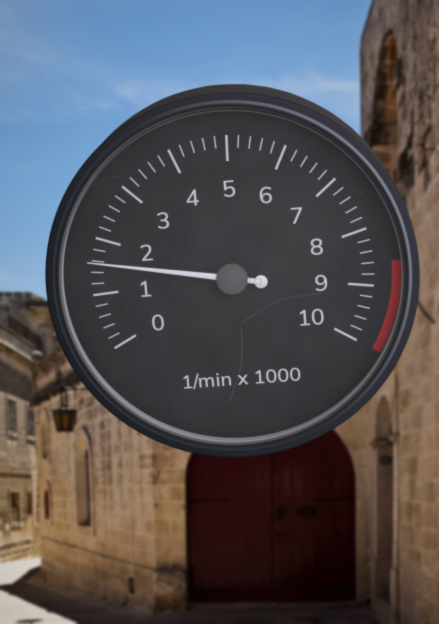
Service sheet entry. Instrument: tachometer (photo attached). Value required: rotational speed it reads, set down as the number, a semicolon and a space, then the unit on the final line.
1600; rpm
